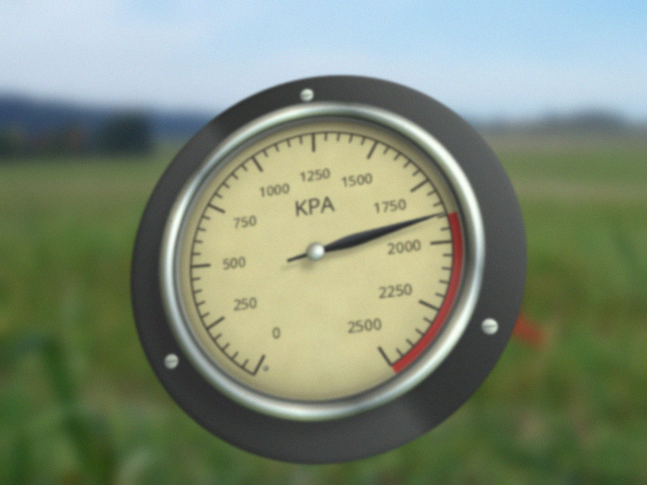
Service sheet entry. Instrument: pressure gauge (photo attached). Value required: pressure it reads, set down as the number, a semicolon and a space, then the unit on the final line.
1900; kPa
